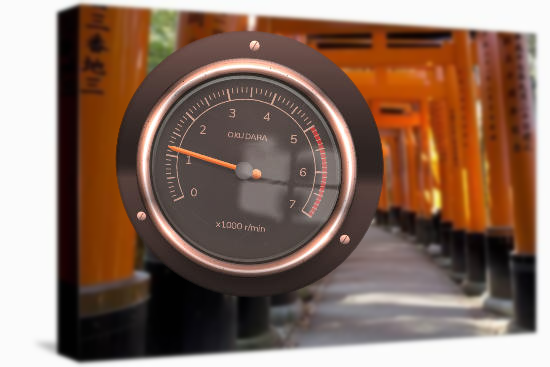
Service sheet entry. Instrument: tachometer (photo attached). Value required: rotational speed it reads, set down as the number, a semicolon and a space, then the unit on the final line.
1200; rpm
